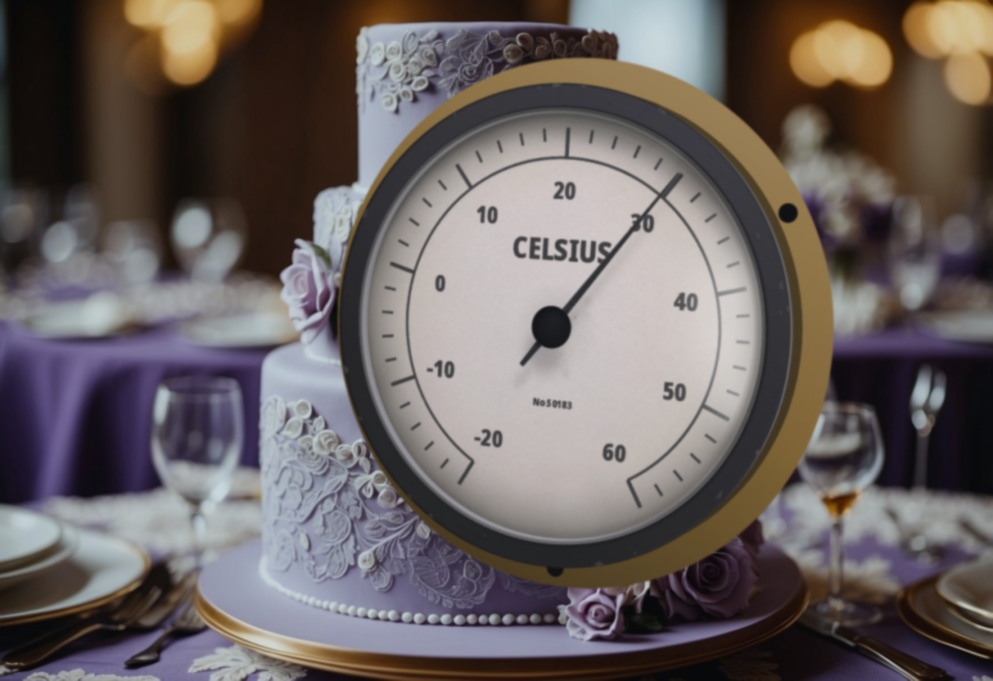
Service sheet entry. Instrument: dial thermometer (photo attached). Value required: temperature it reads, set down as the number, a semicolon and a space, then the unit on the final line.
30; °C
